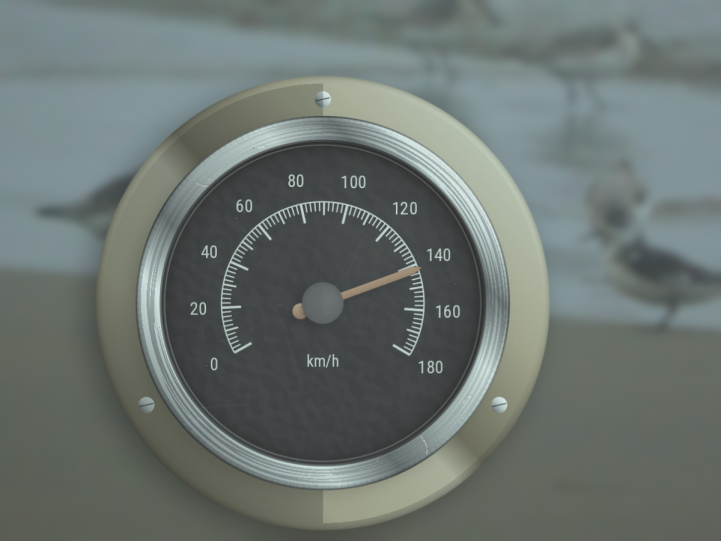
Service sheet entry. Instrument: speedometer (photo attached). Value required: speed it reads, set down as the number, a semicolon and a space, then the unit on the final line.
142; km/h
